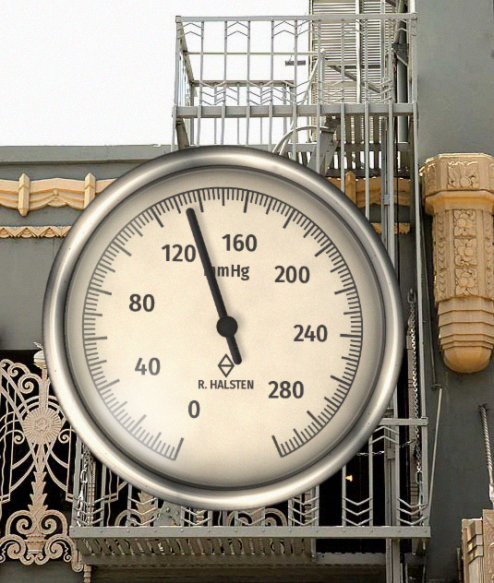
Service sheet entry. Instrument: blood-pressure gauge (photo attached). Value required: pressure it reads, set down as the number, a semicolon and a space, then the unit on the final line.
134; mmHg
